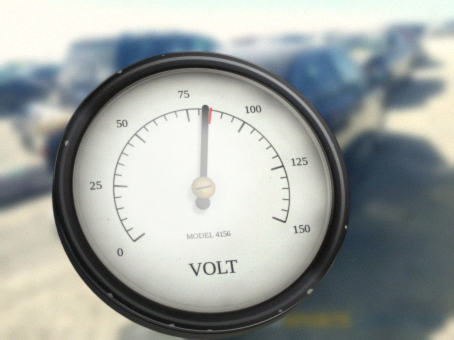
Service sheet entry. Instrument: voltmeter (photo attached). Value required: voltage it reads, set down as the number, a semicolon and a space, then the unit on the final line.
82.5; V
